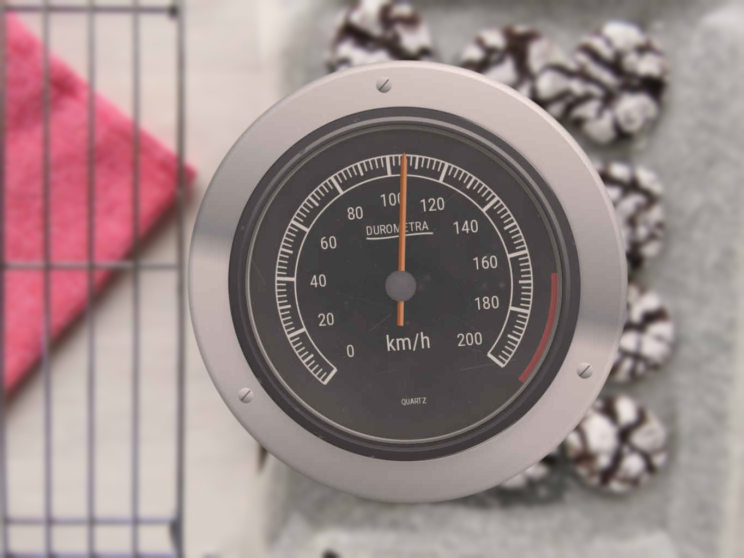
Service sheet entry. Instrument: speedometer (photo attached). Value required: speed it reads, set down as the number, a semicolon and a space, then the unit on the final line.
106; km/h
